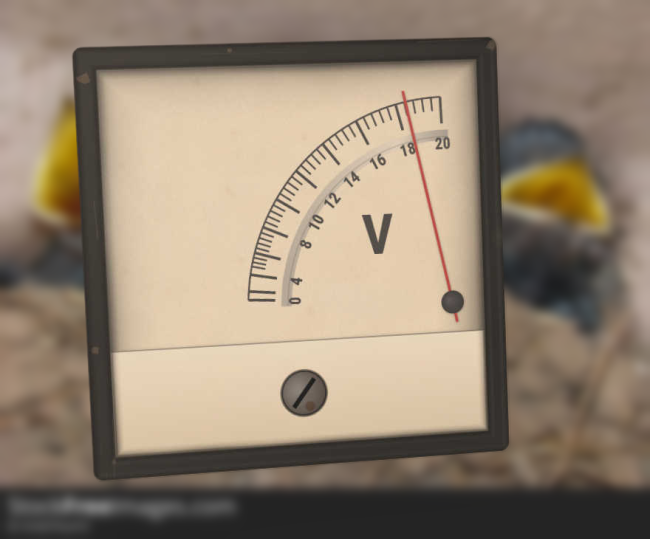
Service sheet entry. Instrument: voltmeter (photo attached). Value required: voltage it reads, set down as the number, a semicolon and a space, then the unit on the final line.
18.4; V
